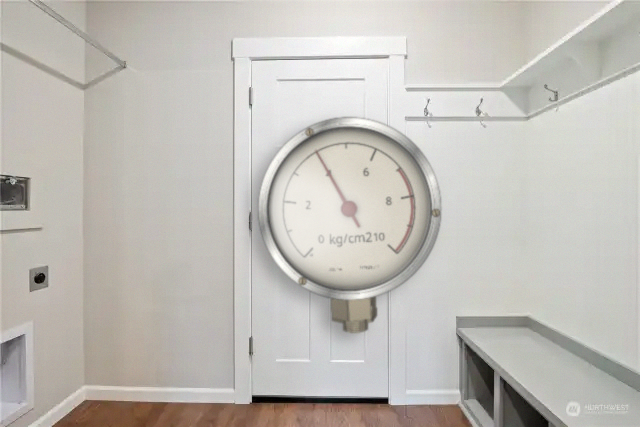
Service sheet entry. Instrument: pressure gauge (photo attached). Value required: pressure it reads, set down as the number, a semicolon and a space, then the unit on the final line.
4; kg/cm²
